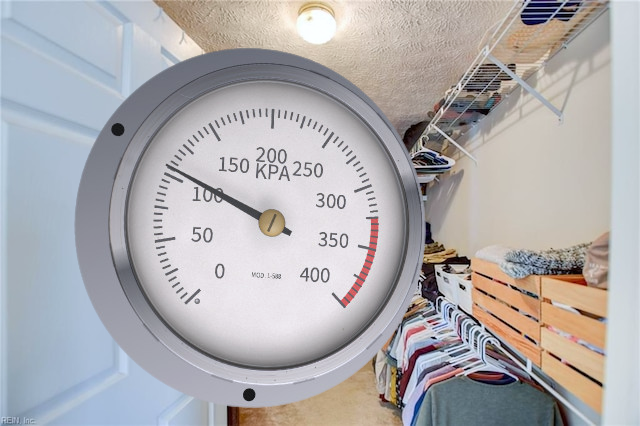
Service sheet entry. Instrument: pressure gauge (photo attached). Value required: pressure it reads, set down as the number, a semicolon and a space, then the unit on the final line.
105; kPa
